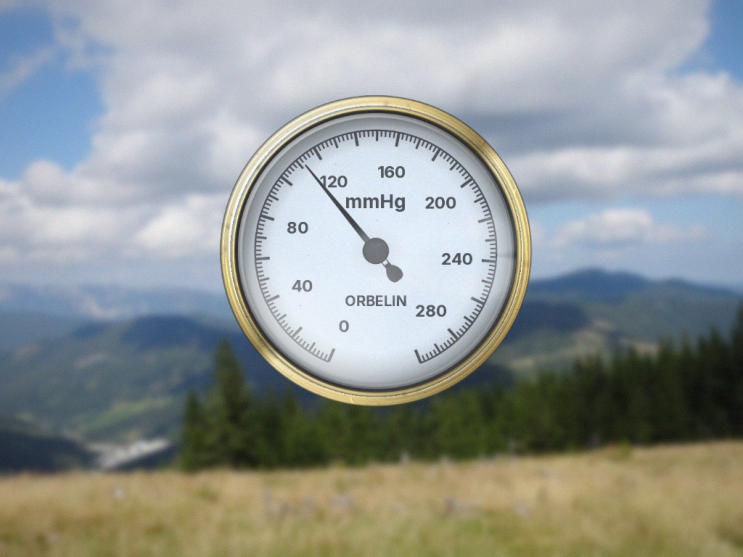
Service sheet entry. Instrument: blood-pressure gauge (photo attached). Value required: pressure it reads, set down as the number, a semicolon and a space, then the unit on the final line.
112; mmHg
